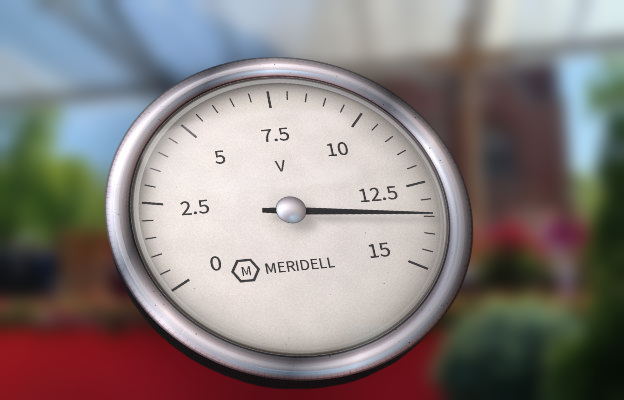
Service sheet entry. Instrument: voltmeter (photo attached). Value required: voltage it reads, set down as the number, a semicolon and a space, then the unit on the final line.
13.5; V
